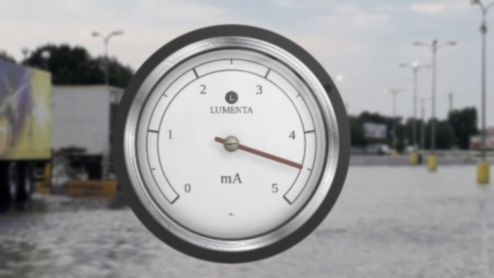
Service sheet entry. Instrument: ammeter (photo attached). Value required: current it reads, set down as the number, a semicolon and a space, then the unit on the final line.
4.5; mA
